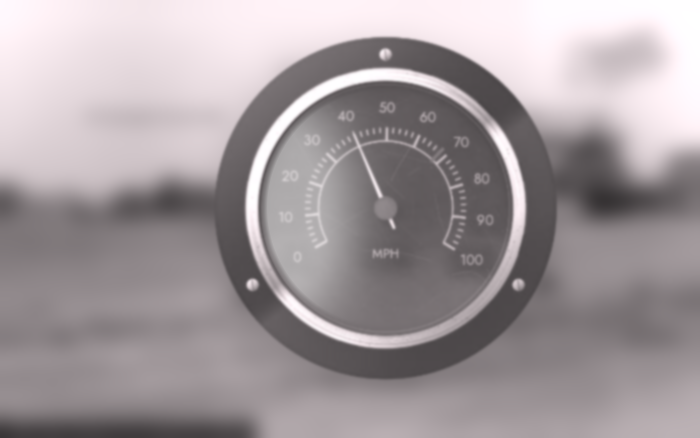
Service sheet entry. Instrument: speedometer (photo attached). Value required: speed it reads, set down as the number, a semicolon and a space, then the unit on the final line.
40; mph
